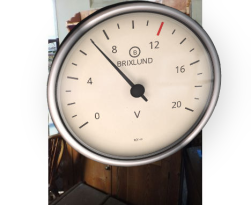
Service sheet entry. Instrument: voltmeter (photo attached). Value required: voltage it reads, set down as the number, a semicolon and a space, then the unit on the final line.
7; V
